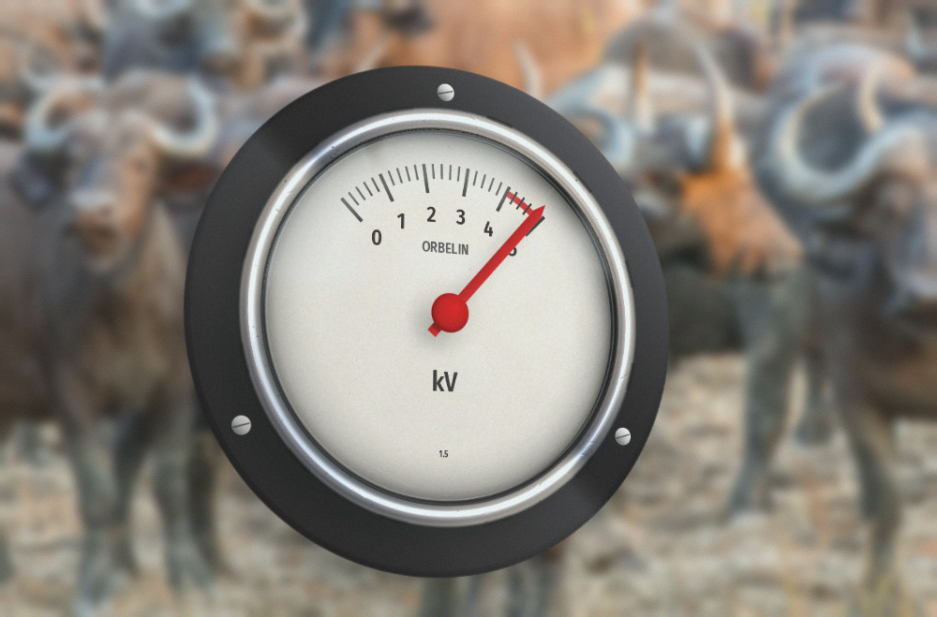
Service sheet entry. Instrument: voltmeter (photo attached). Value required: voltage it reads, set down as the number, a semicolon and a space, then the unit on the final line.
4.8; kV
